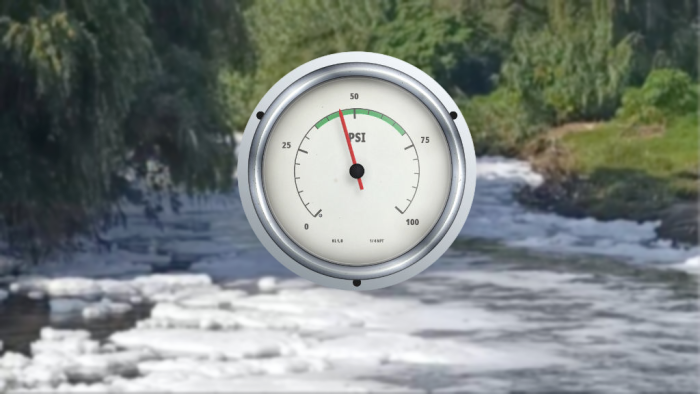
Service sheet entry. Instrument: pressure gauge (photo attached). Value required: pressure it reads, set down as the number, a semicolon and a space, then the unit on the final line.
45; psi
